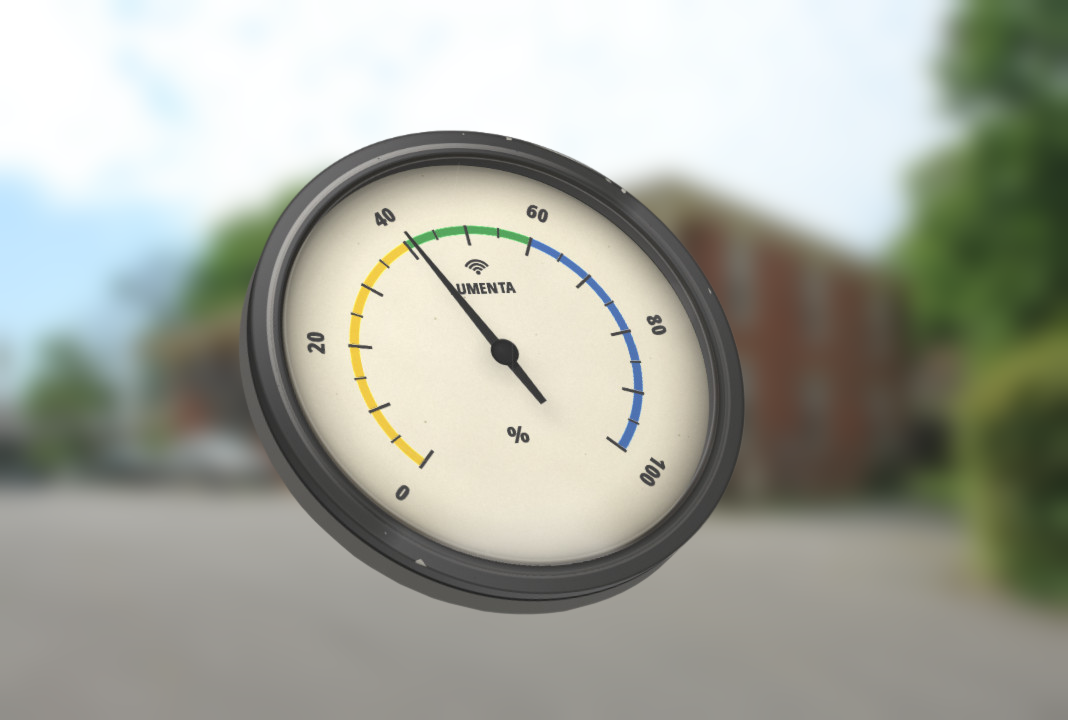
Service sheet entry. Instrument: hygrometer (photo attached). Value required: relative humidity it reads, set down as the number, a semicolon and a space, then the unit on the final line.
40; %
